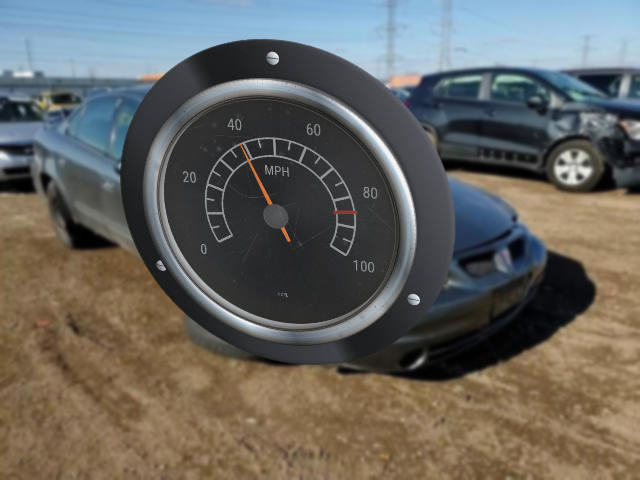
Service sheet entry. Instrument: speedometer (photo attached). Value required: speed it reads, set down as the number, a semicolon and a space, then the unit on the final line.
40; mph
